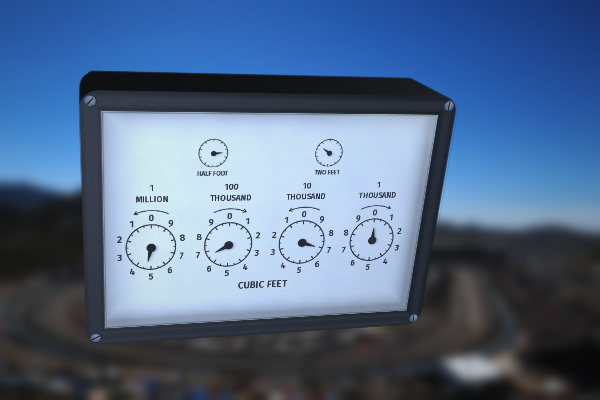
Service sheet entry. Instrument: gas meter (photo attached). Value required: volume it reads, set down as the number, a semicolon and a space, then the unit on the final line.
467000; ft³
